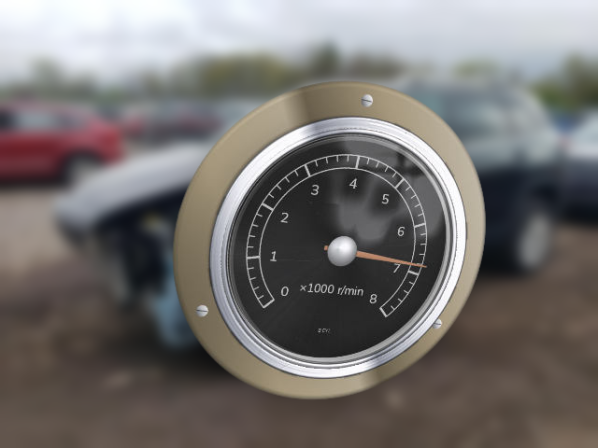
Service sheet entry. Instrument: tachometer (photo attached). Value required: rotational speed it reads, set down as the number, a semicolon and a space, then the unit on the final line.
6800; rpm
